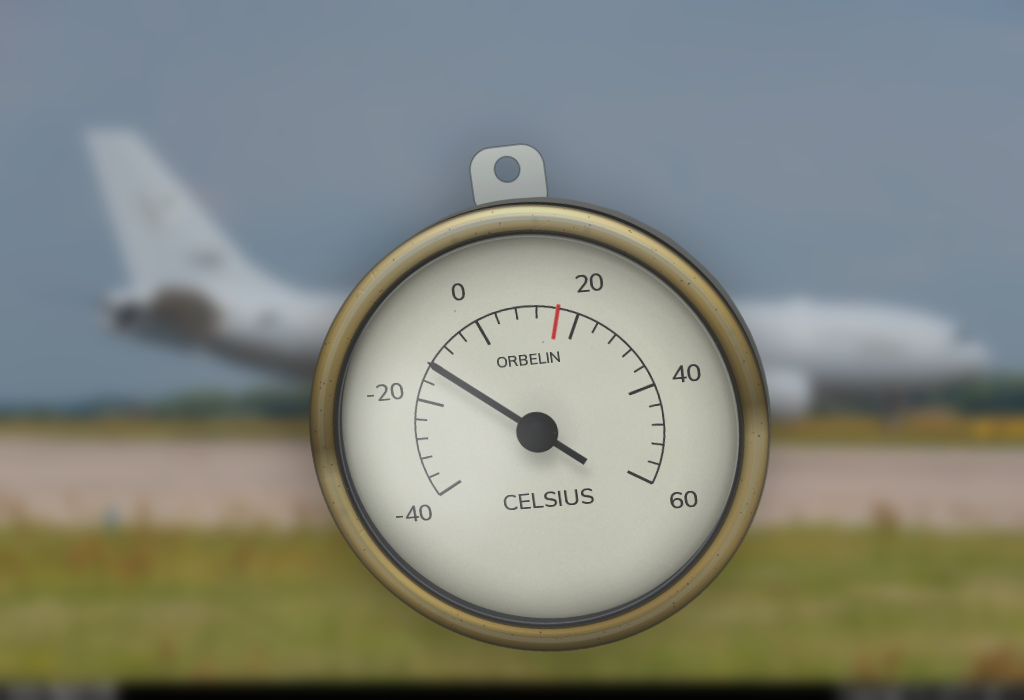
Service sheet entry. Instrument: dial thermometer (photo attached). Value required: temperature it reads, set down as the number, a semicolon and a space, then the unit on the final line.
-12; °C
